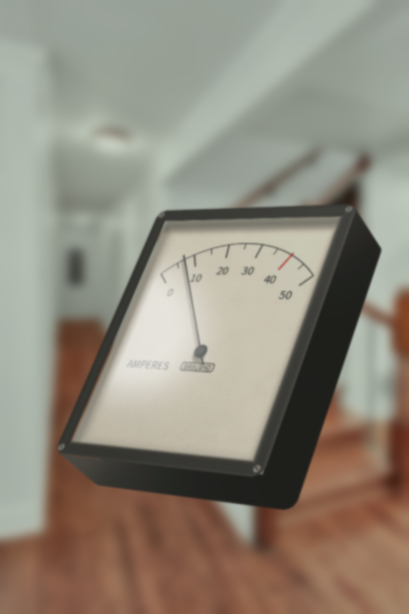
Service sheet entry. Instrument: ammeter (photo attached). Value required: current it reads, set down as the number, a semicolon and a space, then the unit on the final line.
7.5; A
